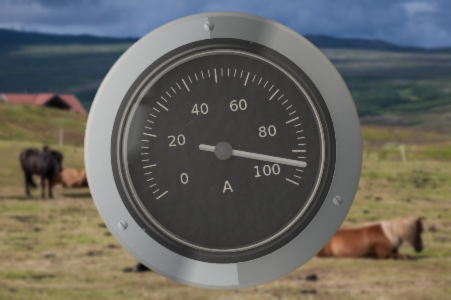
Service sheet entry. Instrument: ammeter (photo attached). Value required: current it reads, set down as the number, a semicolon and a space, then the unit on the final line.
94; A
